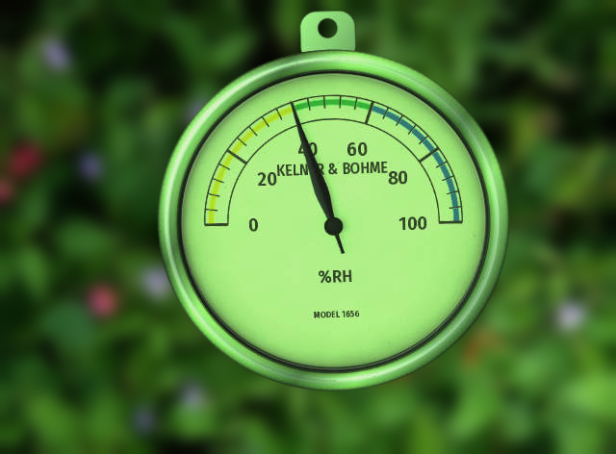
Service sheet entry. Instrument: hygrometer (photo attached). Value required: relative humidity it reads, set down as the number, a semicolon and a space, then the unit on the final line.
40; %
